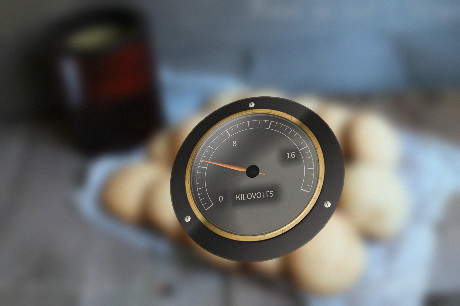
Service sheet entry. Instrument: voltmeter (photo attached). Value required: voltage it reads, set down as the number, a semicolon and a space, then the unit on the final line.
4.5; kV
